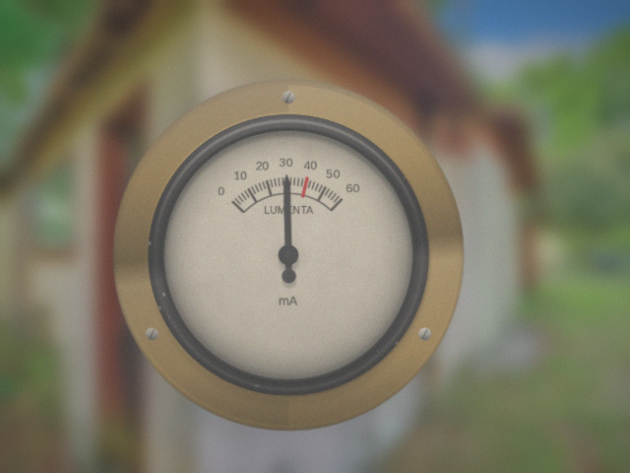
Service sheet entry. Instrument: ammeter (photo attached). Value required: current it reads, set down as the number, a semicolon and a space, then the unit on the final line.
30; mA
